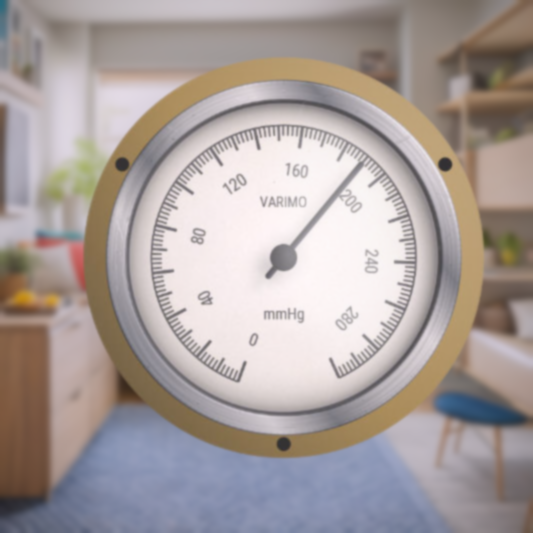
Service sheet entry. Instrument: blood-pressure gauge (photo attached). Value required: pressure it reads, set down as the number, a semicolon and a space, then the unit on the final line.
190; mmHg
